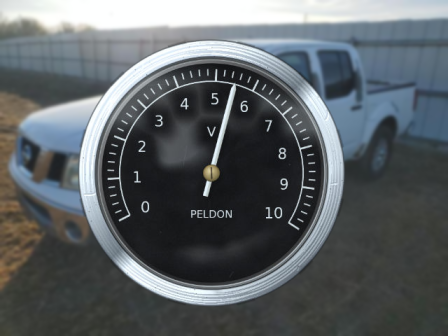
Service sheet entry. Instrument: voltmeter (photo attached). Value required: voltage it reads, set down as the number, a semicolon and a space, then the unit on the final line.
5.5; V
